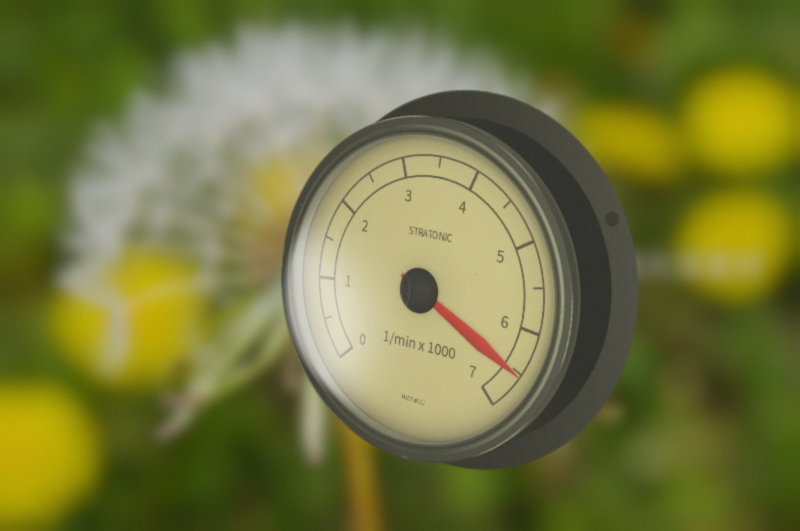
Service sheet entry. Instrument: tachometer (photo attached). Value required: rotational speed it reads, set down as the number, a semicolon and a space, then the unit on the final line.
6500; rpm
